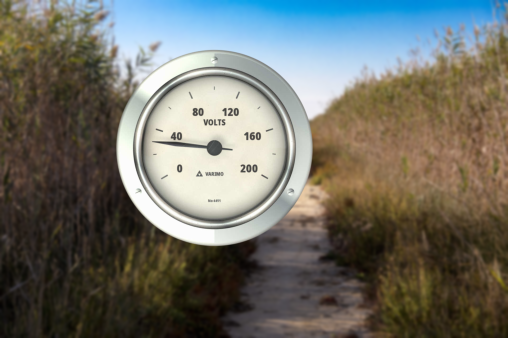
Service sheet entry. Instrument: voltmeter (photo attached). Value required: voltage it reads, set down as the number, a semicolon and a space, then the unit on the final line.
30; V
